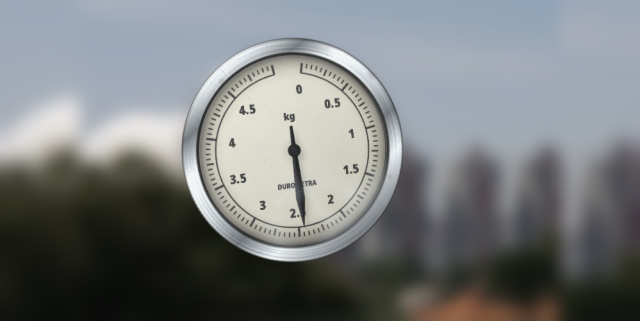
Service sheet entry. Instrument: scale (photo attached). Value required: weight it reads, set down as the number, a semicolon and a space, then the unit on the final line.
2.45; kg
